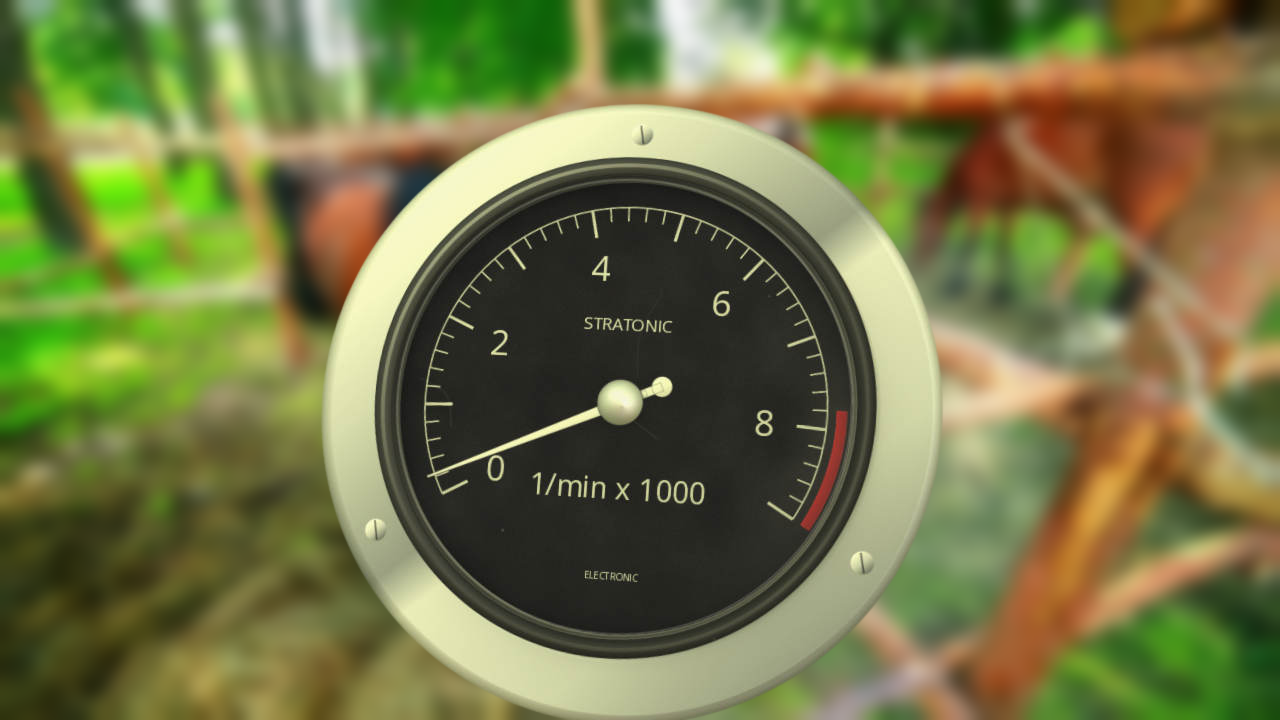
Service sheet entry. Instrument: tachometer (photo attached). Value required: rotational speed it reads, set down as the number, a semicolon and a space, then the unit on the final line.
200; rpm
